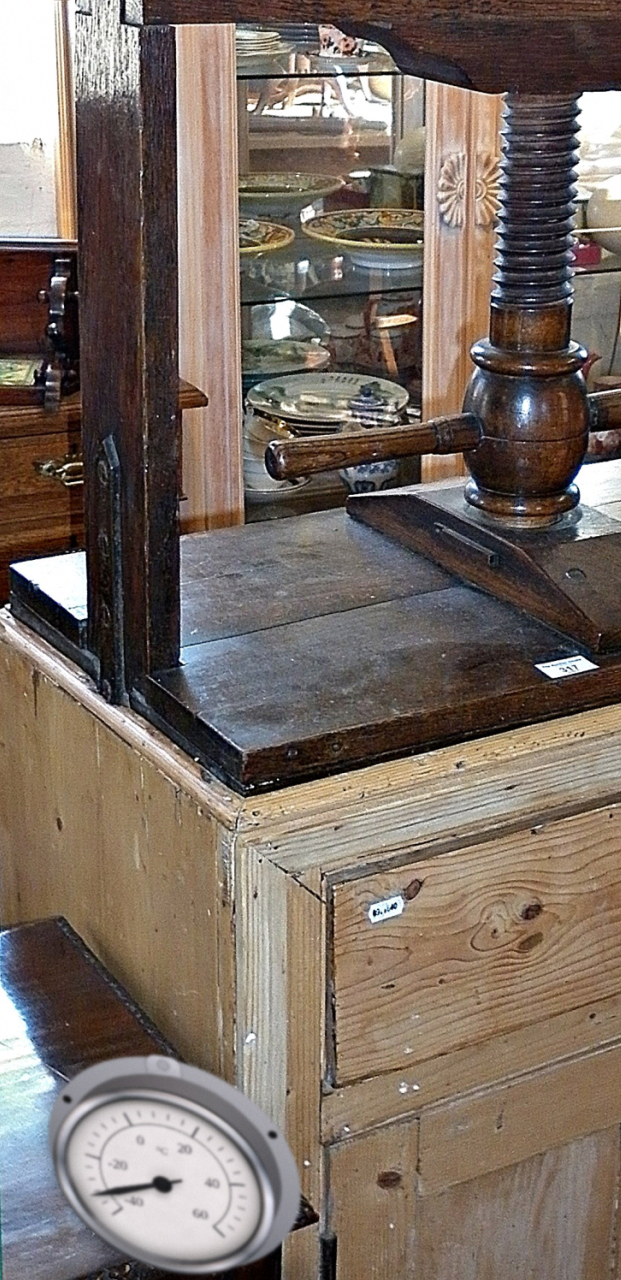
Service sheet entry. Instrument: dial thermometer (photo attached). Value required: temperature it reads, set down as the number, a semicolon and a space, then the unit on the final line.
-32; °C
